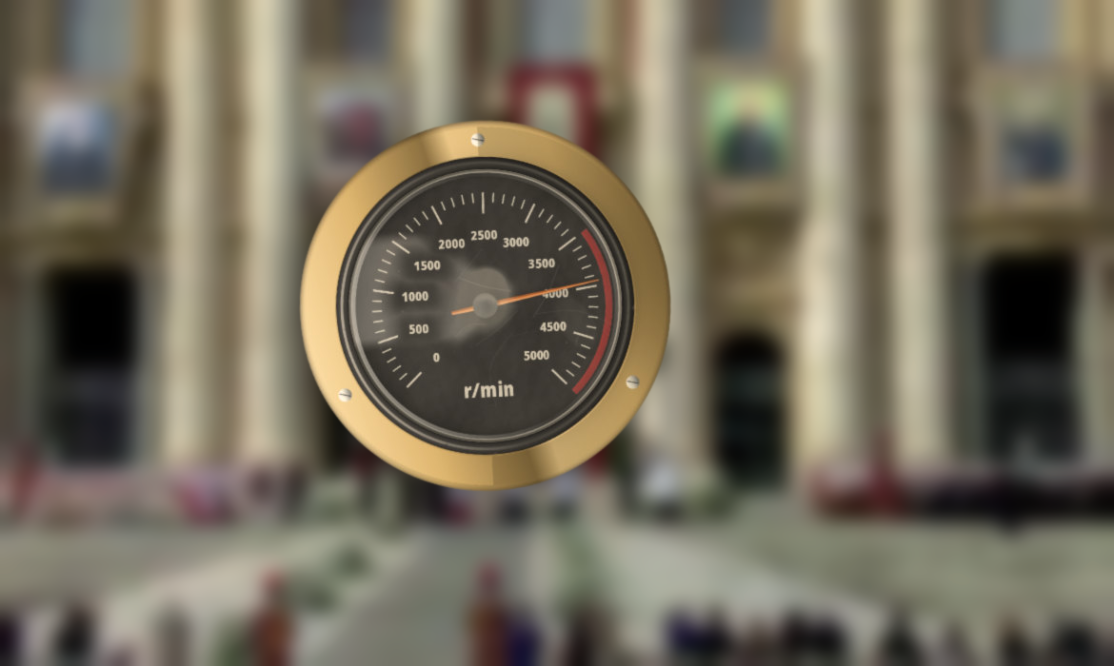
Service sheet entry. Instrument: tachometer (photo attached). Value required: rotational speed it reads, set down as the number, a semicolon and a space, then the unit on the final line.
3950; rpm
